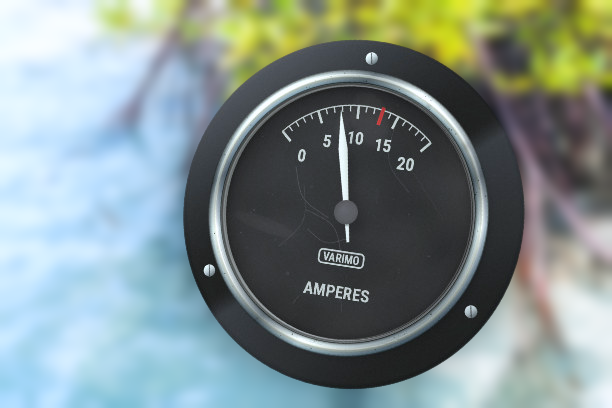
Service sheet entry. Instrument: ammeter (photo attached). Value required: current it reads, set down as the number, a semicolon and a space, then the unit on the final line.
8; A
